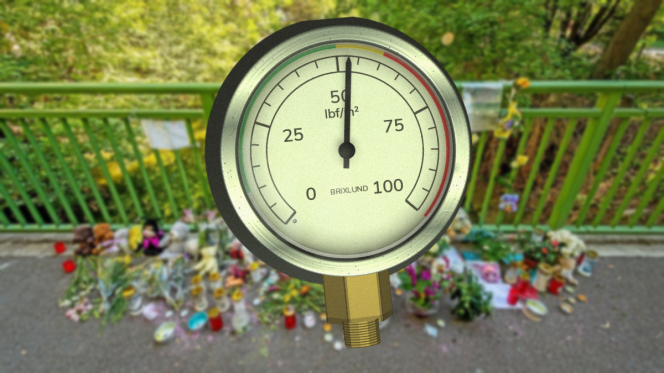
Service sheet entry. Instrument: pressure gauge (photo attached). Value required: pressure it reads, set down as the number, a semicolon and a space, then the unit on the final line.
52.5; psi
